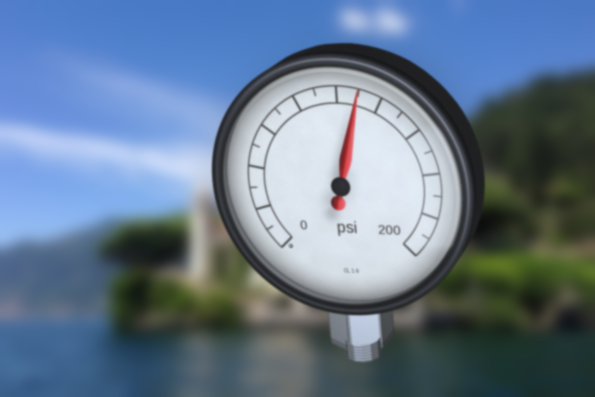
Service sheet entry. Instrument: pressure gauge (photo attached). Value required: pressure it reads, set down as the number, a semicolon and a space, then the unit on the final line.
110; psi
